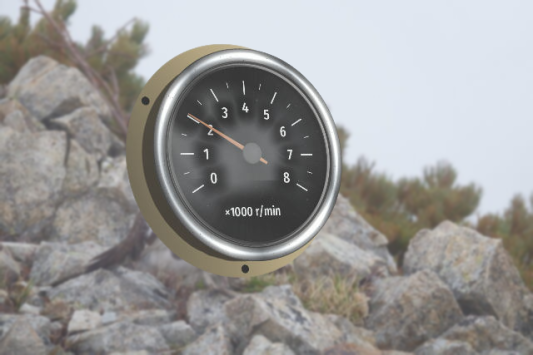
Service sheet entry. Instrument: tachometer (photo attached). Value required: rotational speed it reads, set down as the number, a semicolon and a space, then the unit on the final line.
2000; rpm
